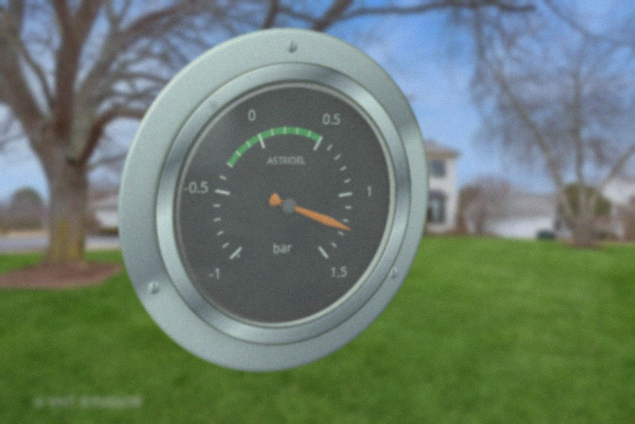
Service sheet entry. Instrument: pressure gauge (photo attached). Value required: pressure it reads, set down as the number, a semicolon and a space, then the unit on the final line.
1.25; bar
